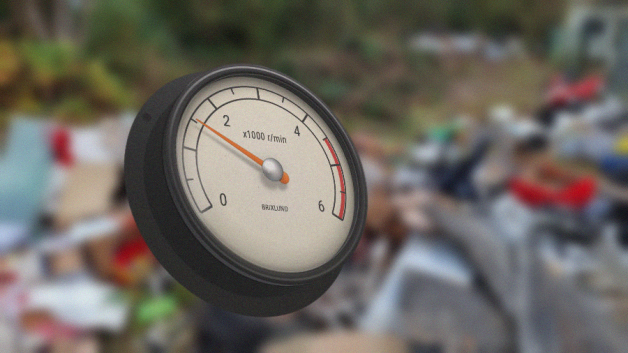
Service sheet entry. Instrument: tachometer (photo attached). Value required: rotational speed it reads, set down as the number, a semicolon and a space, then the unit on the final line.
1500; rpm
